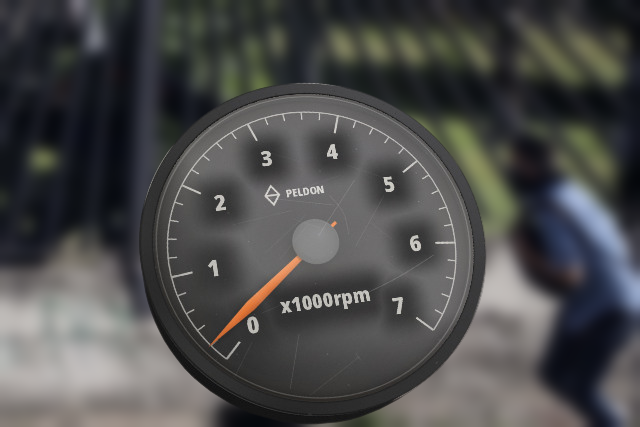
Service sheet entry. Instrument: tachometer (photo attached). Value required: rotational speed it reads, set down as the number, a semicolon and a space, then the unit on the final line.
200; rpm
